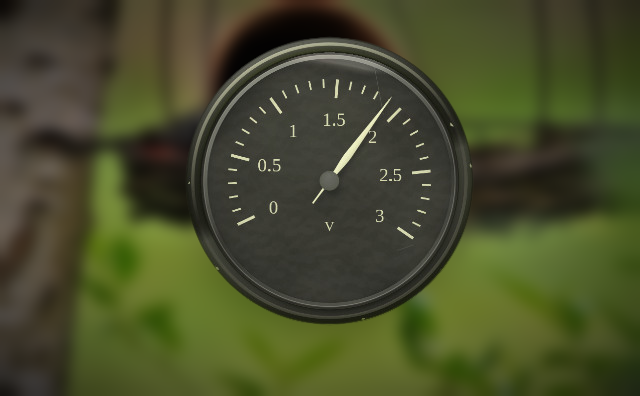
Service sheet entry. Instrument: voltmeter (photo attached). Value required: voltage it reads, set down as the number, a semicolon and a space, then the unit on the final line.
1.9; V
